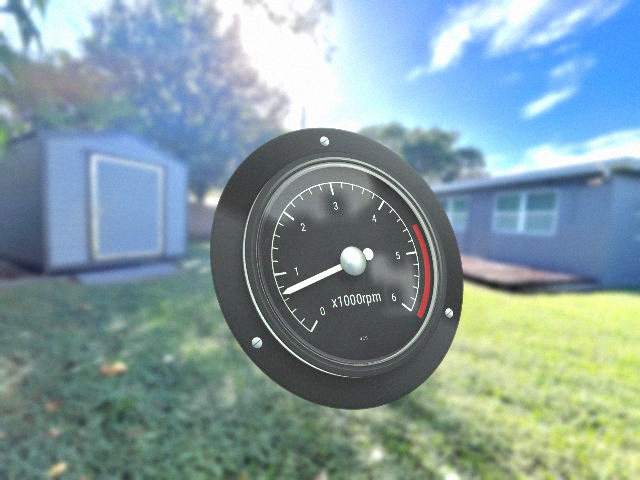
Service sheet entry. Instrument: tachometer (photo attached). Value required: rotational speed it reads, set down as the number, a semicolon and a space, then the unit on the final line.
700; rpm
